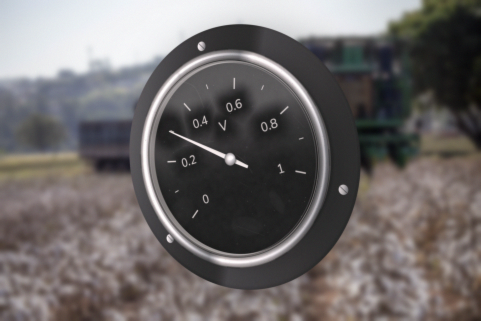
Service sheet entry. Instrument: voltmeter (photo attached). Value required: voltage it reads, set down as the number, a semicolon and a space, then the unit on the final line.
0.3; V
